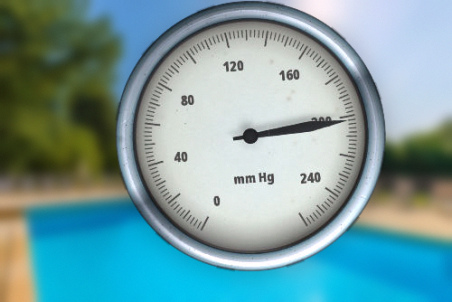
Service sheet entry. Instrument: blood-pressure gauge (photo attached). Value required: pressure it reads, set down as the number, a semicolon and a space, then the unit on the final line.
202; mmHg
